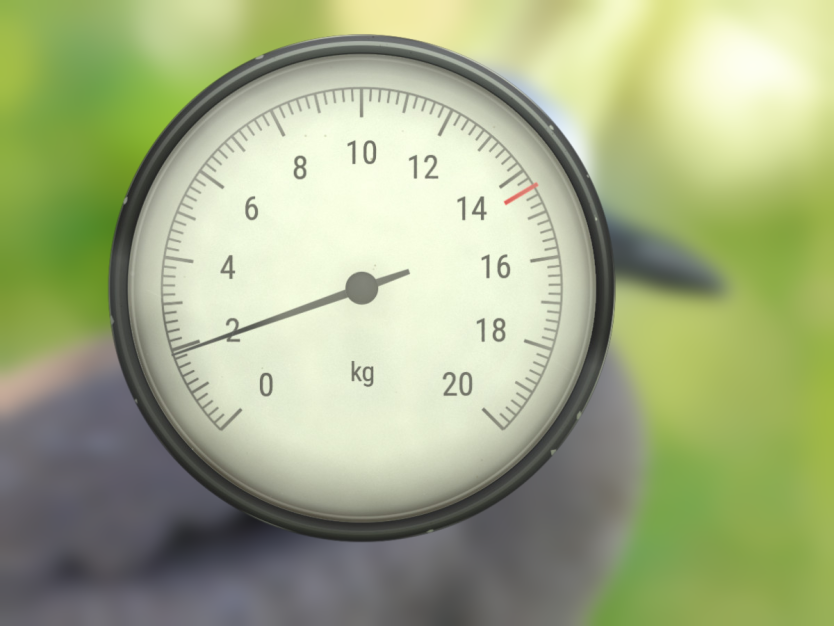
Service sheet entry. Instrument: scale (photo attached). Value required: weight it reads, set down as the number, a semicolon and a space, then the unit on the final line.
1.9; kg
